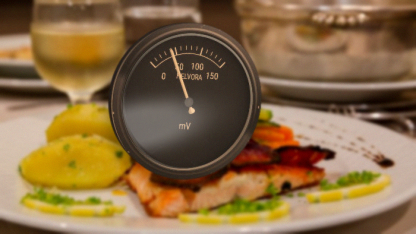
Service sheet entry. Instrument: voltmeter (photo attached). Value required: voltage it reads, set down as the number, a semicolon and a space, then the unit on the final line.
40; mV
